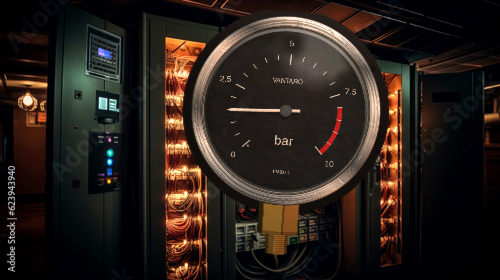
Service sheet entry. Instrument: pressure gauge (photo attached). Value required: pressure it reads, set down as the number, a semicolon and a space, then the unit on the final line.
1.5; bar
